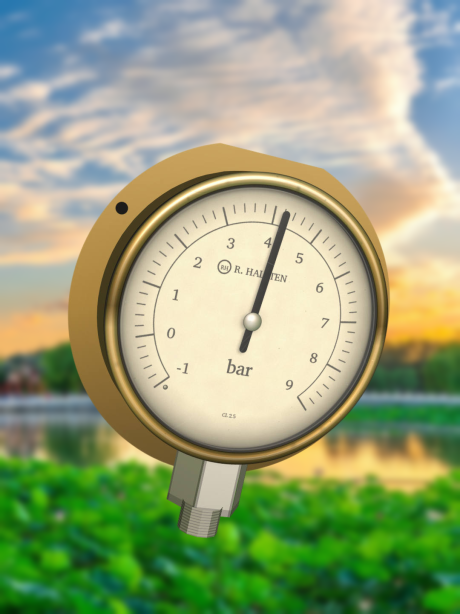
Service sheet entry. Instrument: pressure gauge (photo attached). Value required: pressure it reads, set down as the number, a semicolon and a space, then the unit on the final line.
4.2; bar
